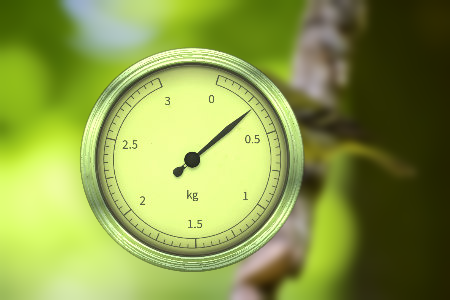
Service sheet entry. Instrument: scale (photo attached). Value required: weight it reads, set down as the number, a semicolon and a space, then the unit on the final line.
0.3; kg
